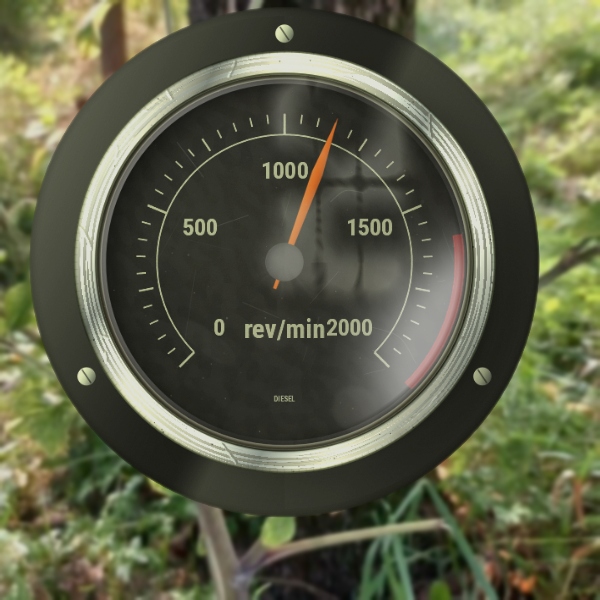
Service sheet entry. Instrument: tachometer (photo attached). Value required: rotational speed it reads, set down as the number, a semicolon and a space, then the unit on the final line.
1150; rpm
